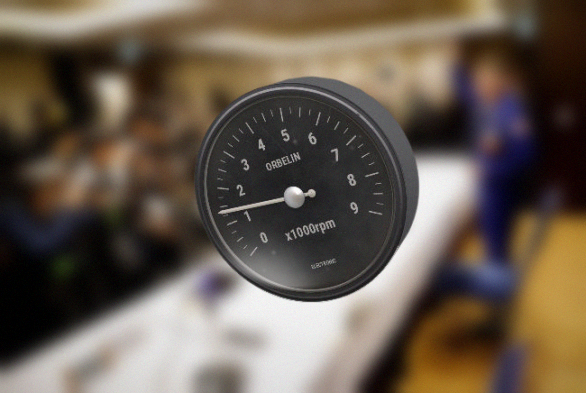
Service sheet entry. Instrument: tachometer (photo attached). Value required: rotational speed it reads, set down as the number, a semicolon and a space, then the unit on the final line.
1375; rpm
